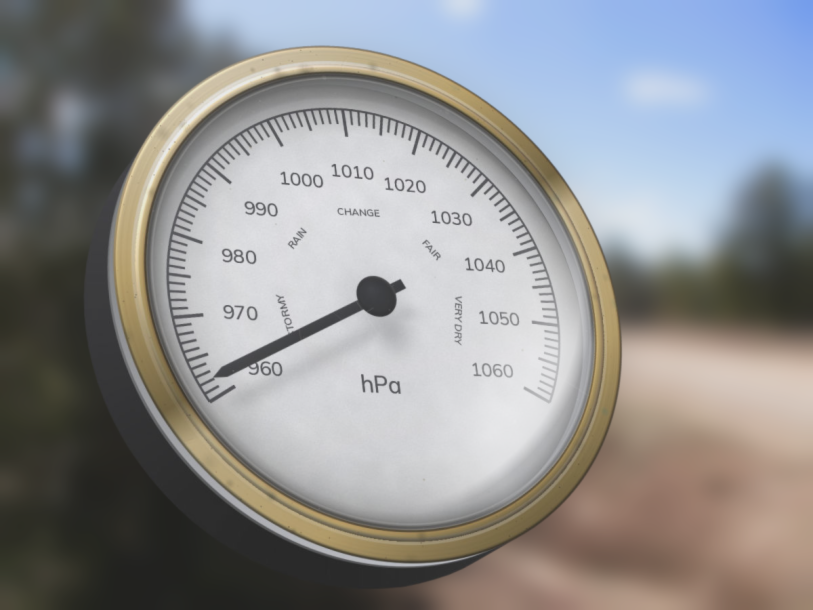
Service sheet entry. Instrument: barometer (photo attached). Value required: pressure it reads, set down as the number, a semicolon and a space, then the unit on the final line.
962; hPa
